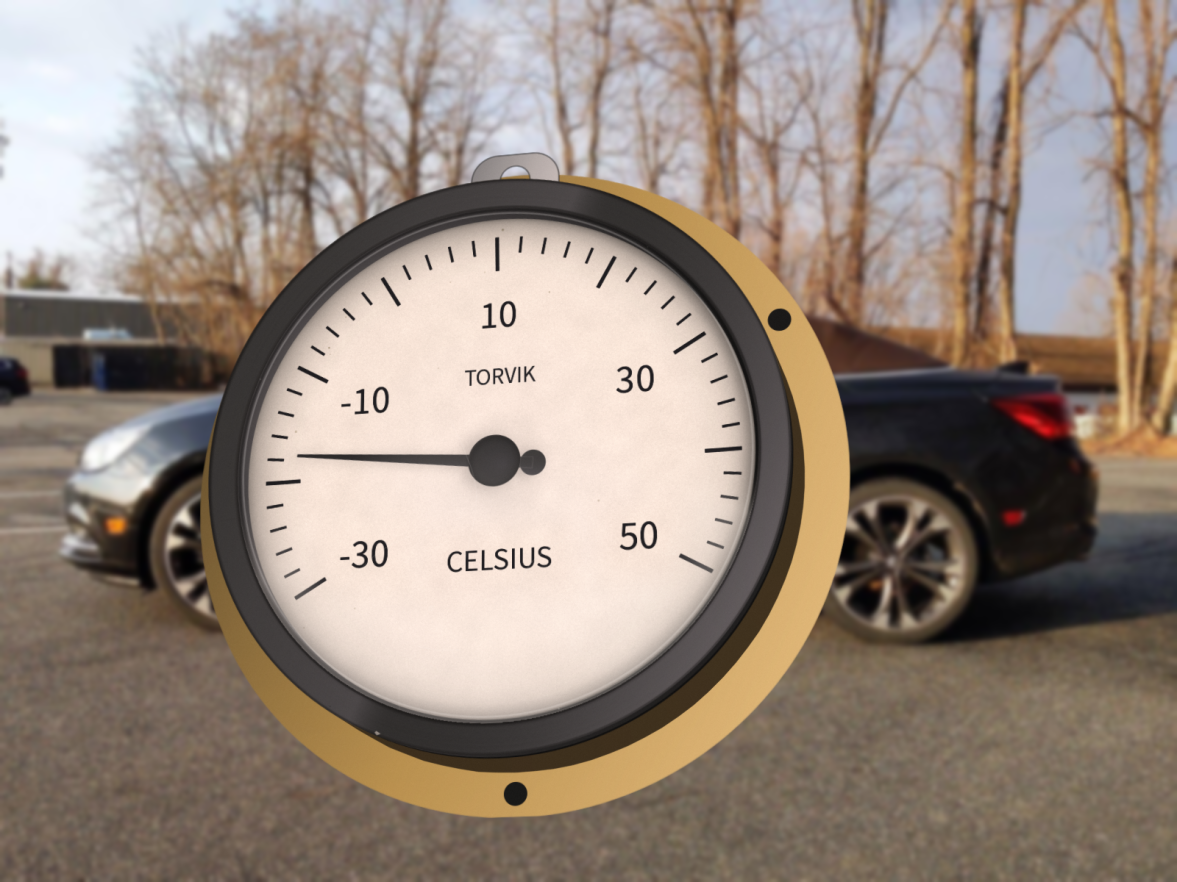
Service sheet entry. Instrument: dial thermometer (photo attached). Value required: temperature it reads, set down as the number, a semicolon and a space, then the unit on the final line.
-18; °C
